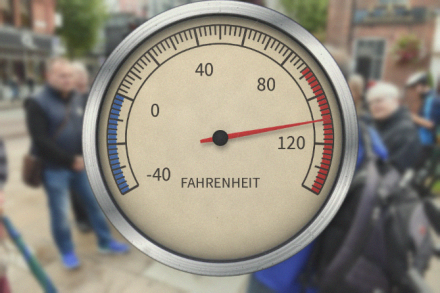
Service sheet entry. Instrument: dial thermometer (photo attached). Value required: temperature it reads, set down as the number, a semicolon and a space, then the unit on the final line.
110; °F
